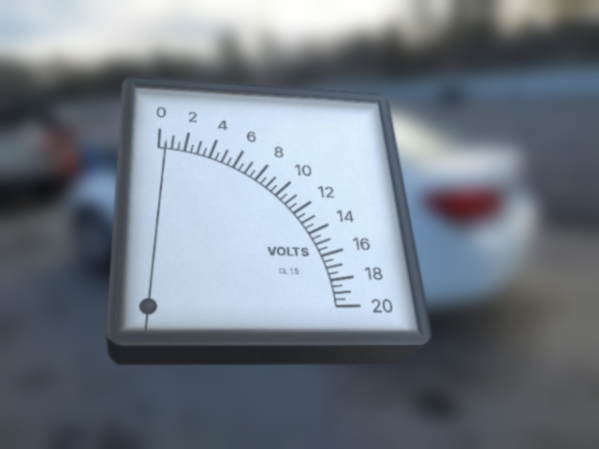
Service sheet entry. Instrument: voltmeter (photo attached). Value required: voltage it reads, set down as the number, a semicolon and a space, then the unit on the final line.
0.5; V
